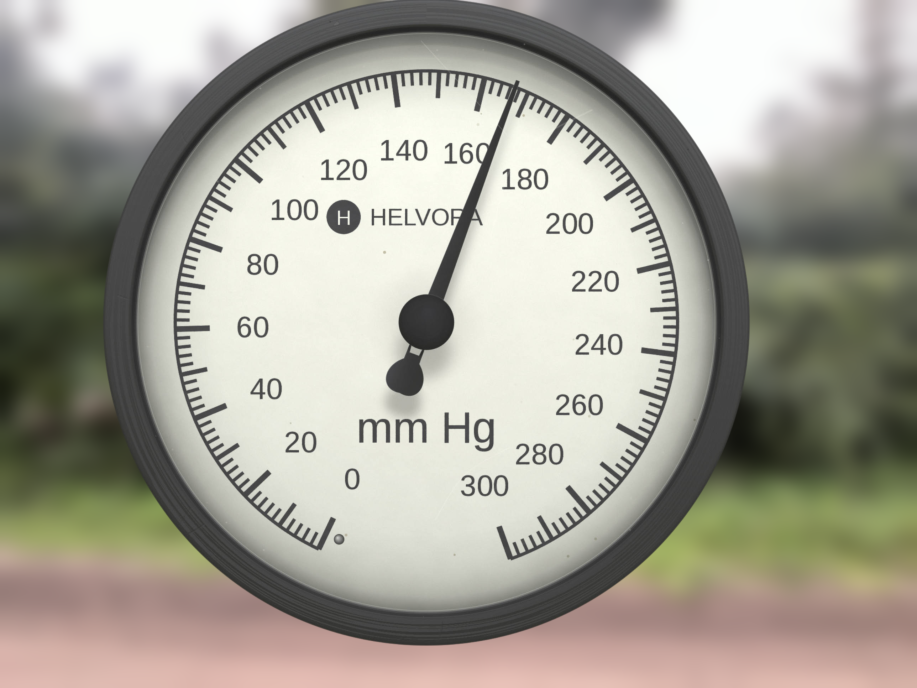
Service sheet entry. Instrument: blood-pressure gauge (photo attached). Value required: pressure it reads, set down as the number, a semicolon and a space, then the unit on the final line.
167; mmHg
